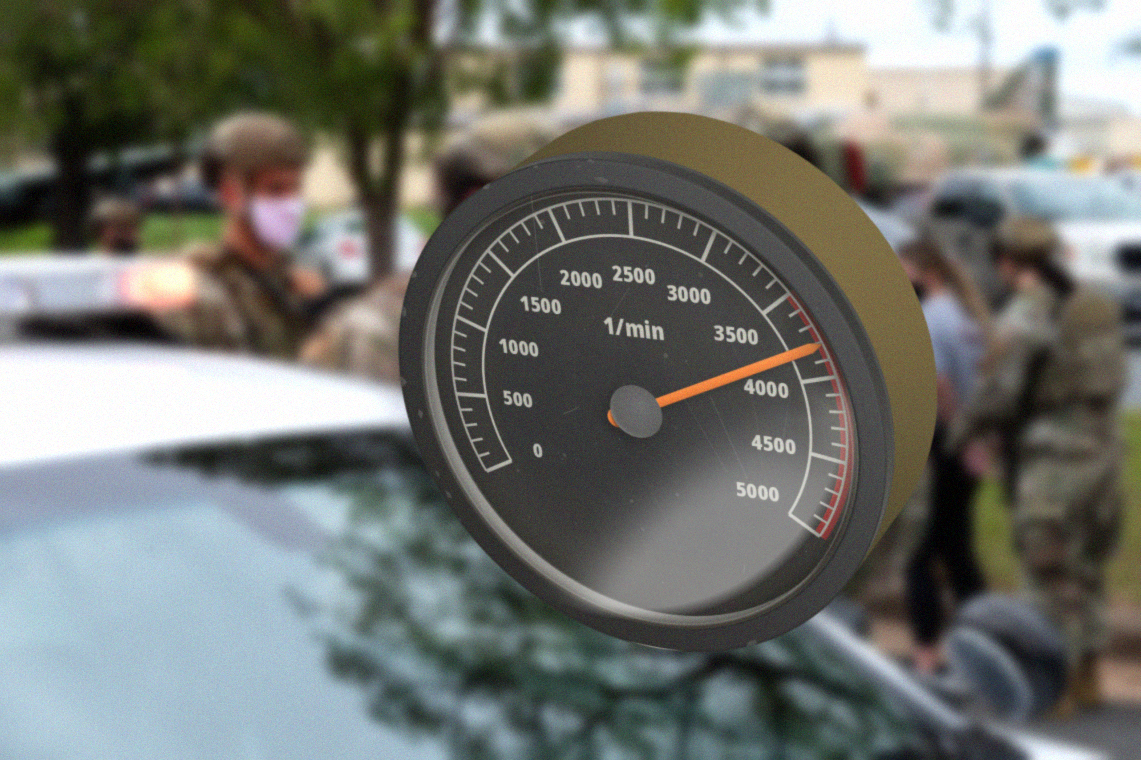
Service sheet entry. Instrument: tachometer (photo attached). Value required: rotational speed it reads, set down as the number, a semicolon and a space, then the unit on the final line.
3800; rpm
